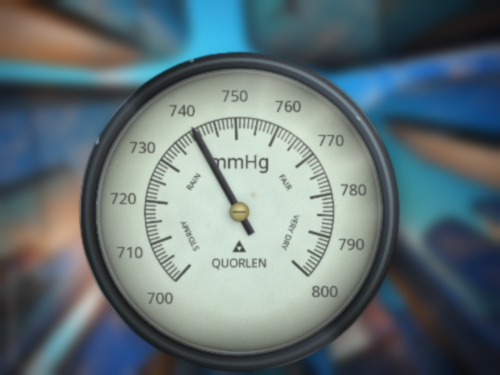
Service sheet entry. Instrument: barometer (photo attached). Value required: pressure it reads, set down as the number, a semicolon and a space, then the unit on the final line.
740; mmHg
